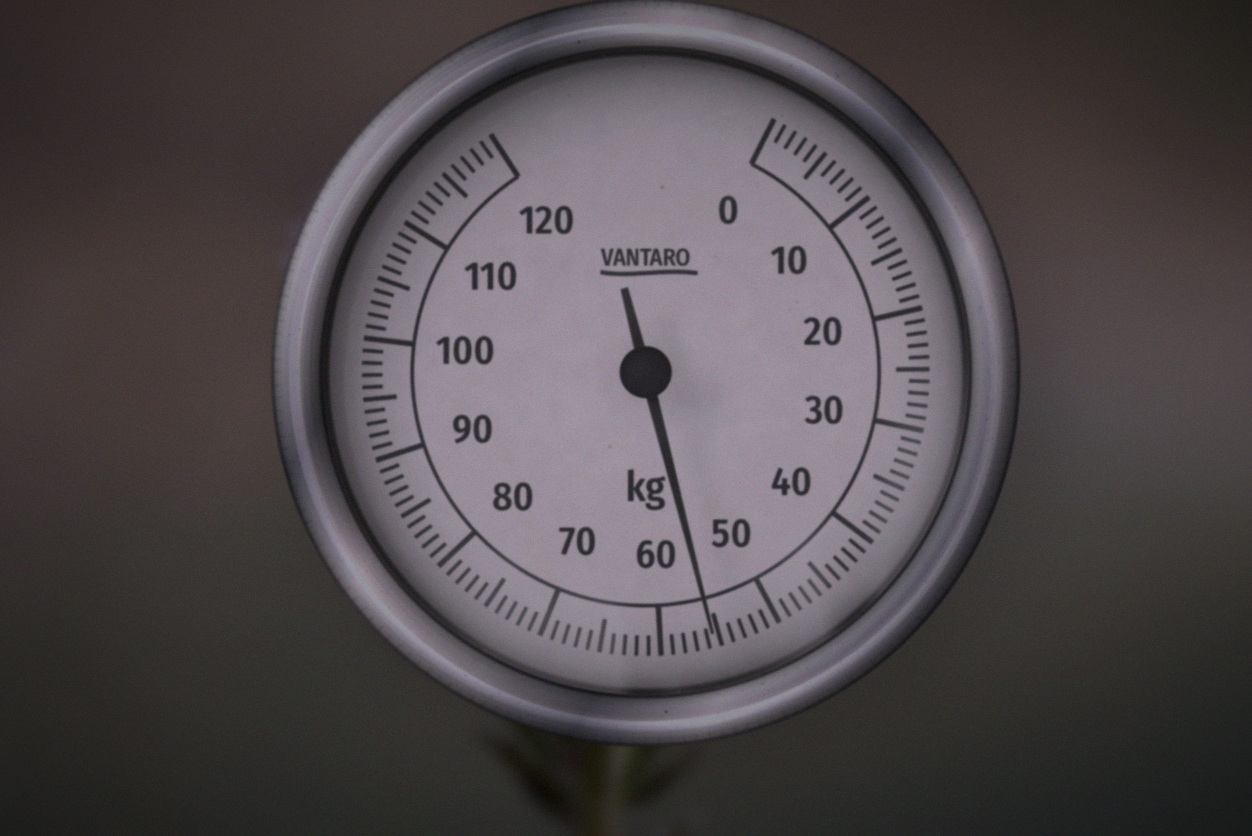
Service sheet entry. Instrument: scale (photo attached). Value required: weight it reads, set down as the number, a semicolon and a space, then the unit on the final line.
55.5; kg
